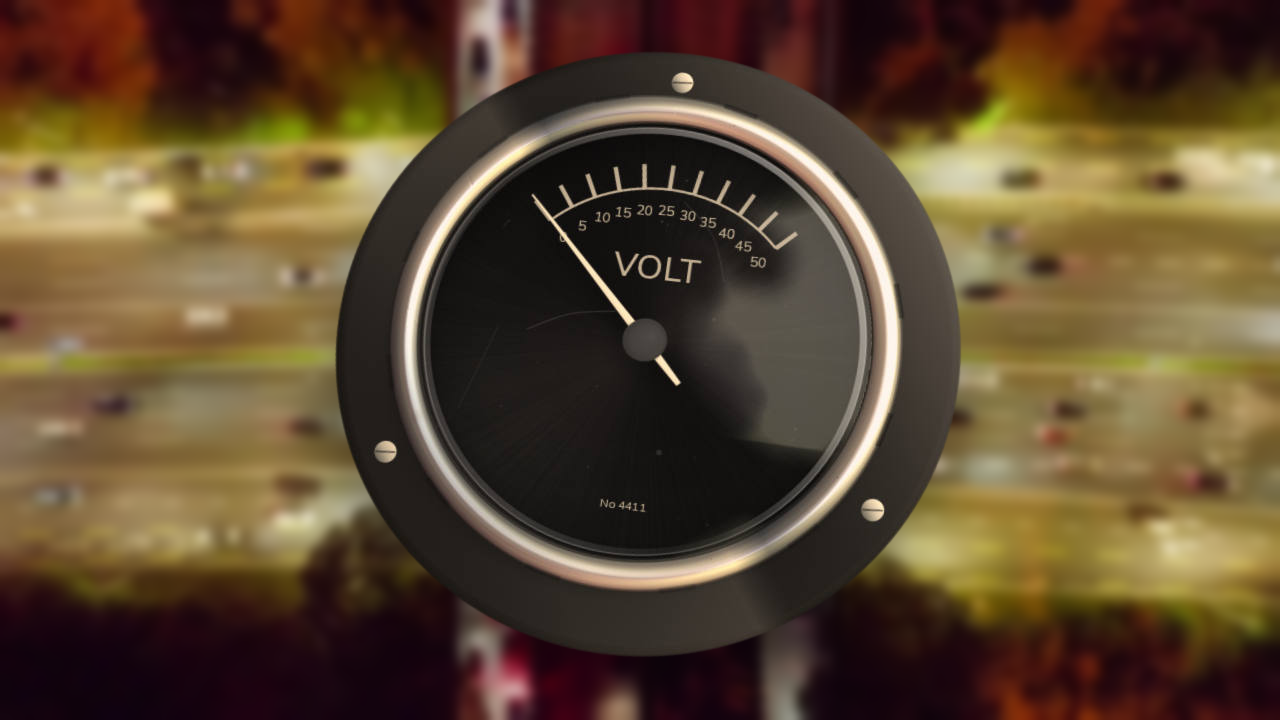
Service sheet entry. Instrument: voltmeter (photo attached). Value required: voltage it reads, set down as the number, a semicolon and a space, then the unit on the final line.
0; V
